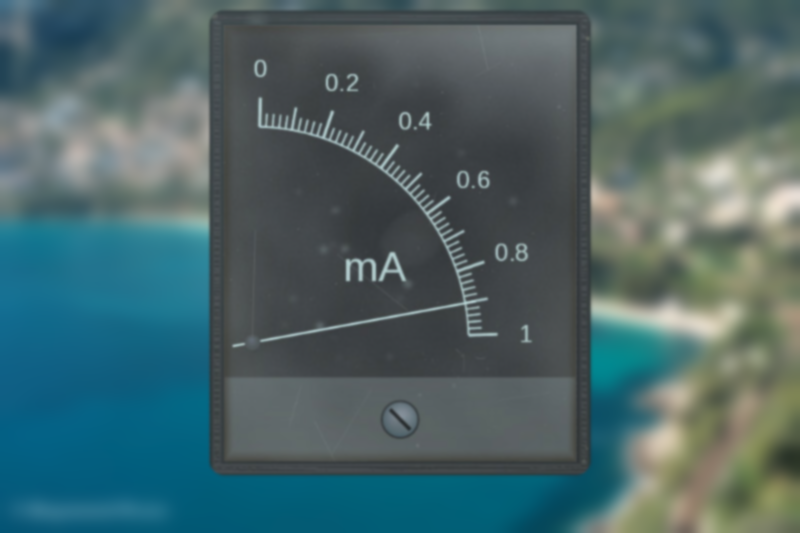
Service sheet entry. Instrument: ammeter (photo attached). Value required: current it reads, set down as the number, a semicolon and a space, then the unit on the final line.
0.9; mA
